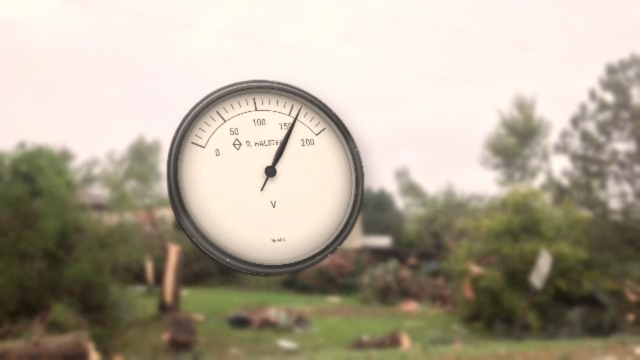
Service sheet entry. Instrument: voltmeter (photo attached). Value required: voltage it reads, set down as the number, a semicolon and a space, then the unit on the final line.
160; V
